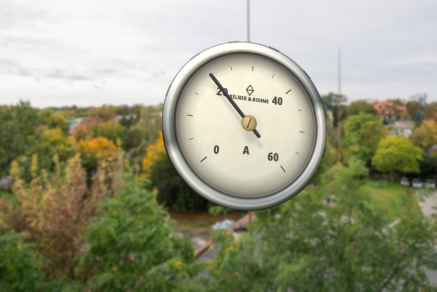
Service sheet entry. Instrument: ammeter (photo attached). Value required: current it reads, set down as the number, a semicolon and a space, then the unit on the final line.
20; A
